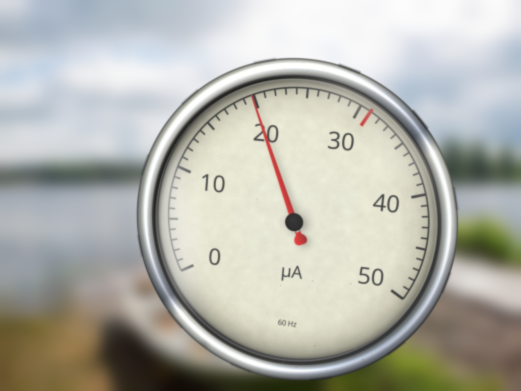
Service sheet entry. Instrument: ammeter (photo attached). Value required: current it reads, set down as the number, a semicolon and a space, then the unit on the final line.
20; µA
